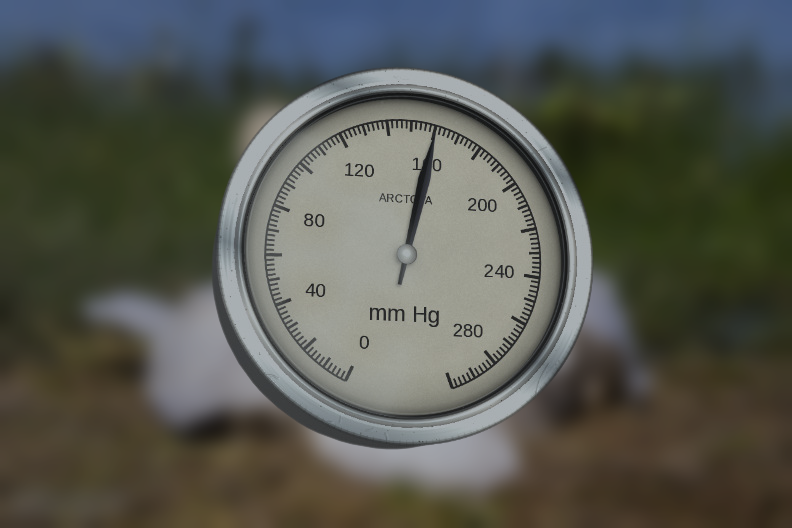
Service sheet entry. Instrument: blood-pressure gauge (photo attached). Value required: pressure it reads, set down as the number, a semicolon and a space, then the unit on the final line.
160; mmHg
